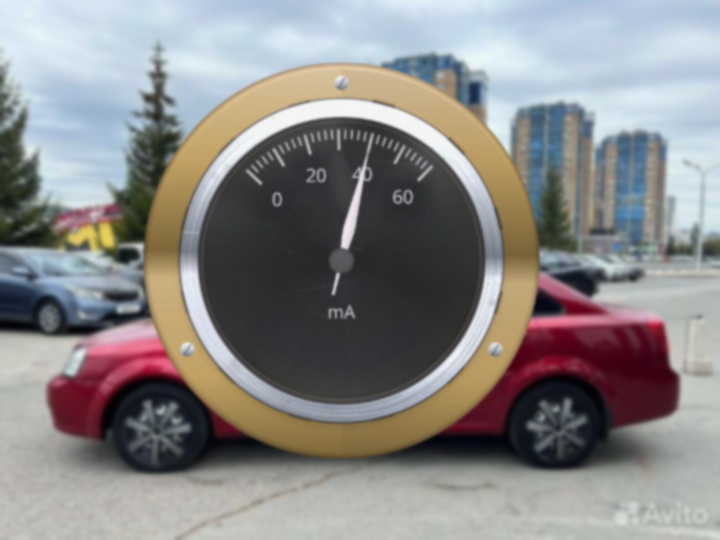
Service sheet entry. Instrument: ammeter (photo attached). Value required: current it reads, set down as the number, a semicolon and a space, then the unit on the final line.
40; mA
